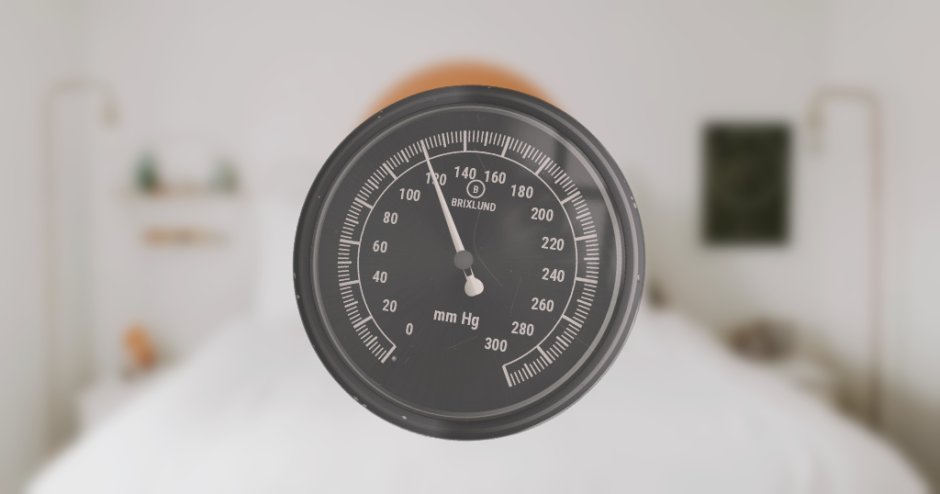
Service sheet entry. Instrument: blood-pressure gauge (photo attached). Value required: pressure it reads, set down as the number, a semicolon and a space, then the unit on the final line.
120; mmHg
